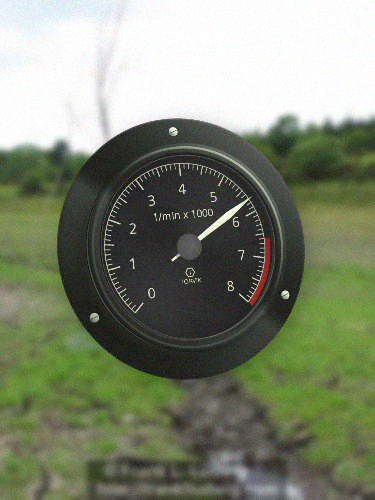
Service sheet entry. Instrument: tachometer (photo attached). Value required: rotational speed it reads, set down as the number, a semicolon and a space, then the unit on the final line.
5700; rpm
